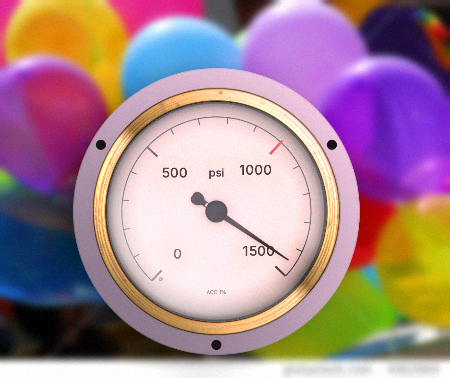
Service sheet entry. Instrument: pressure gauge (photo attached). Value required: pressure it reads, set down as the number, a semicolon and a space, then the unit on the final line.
1450; psi
